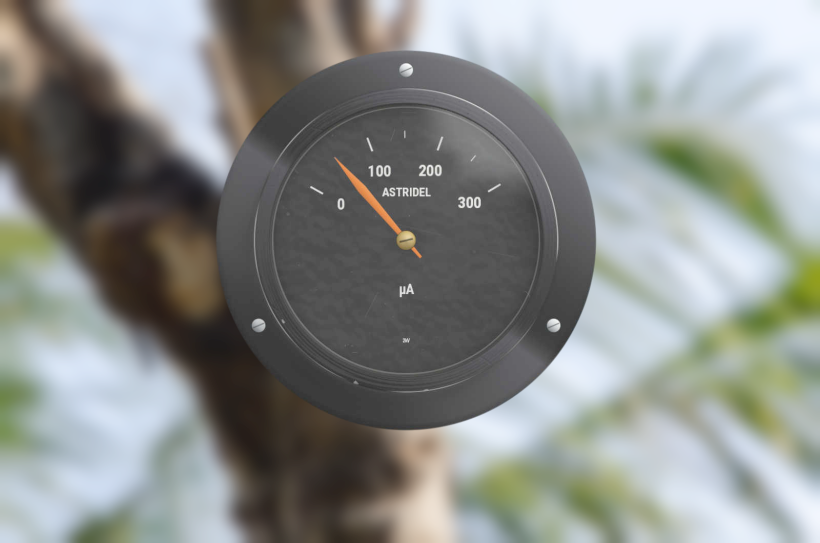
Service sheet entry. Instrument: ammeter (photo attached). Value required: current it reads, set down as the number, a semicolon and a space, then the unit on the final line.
50; µA
